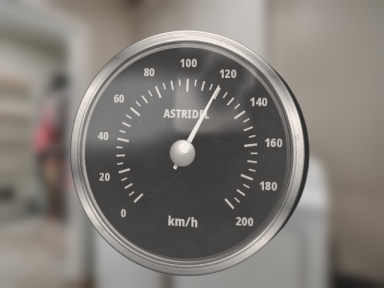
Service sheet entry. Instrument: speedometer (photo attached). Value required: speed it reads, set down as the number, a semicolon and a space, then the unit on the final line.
120; km/h
